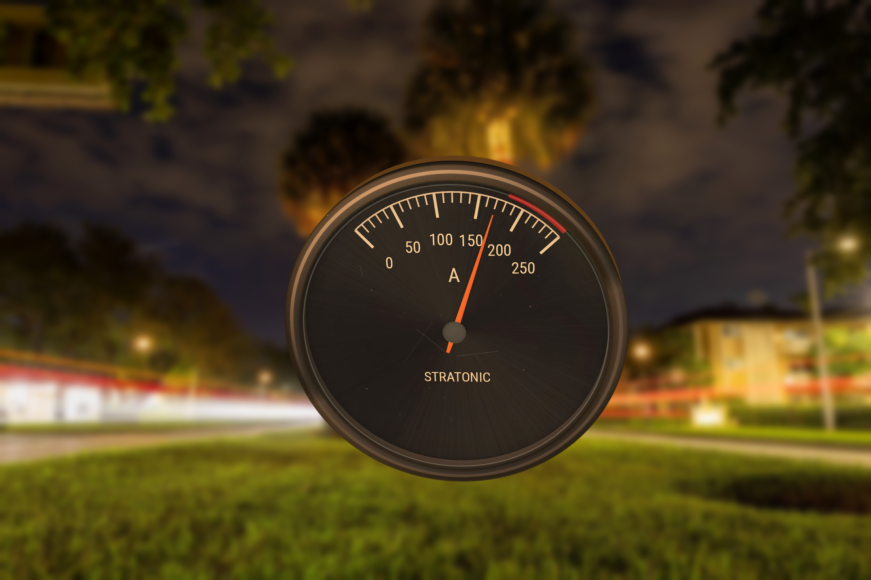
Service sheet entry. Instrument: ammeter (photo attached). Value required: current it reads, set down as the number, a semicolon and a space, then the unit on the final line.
170; A
